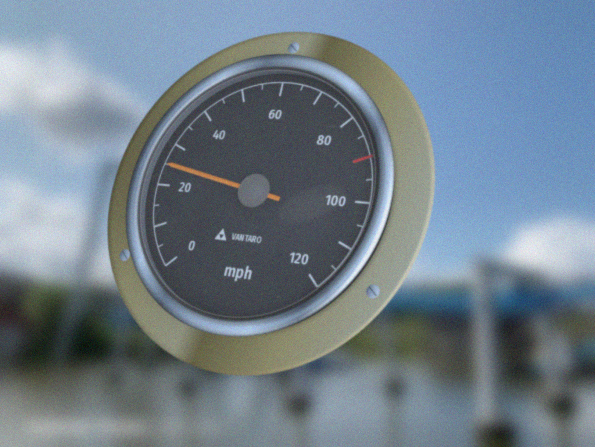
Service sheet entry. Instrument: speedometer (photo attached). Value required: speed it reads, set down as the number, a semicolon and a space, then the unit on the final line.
25; mph
